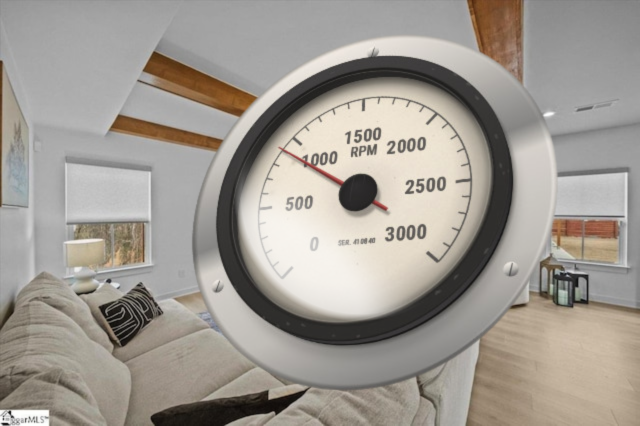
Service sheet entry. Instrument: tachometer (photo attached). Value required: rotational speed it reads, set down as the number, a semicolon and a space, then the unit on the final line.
900; rpm
